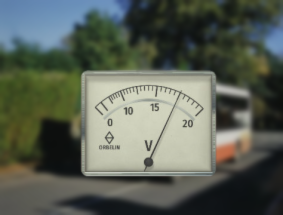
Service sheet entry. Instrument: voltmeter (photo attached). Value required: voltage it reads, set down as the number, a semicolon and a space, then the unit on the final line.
17.5; V
